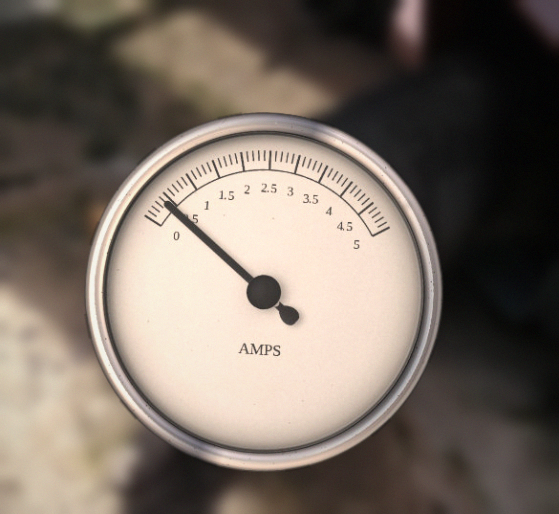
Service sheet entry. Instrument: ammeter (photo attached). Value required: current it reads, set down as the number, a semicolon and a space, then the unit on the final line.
0.4; A
